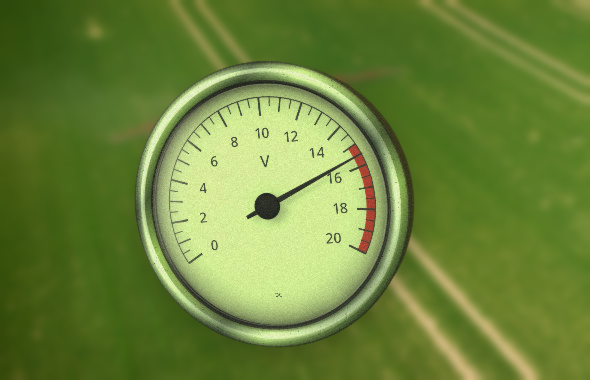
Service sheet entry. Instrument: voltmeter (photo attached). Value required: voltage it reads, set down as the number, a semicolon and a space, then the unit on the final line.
15.5; V
